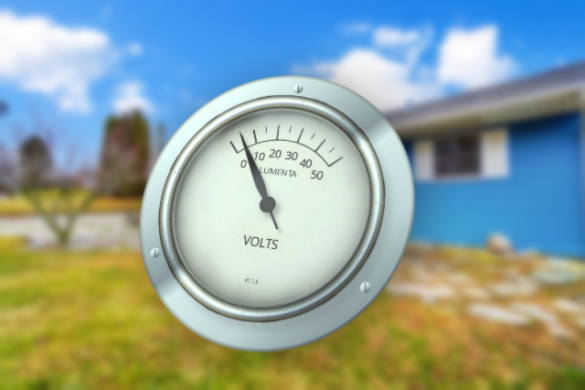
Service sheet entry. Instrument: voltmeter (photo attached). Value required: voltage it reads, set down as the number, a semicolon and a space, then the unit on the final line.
5; V
